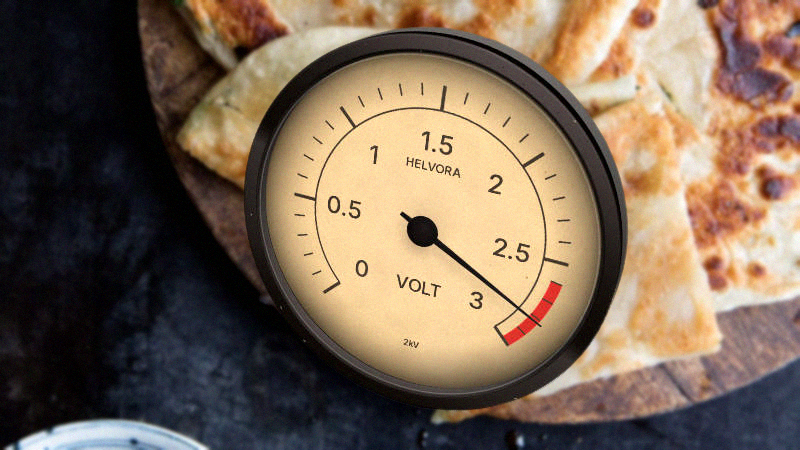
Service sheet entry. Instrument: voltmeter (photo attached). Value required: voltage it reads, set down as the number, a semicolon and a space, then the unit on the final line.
2.8; V
